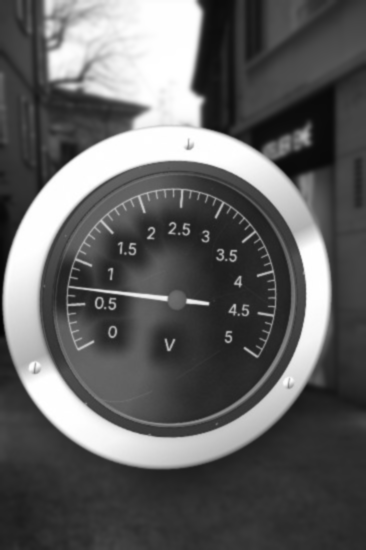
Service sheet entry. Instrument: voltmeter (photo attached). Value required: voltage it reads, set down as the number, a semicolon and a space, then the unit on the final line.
0.7; V
